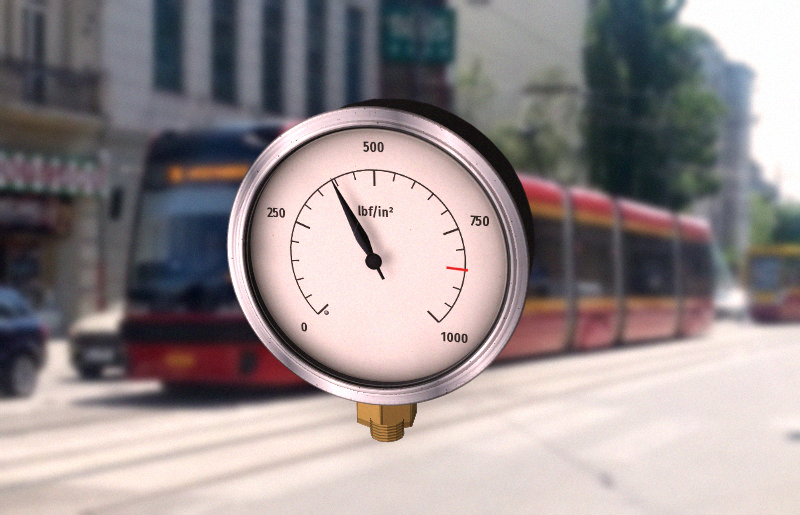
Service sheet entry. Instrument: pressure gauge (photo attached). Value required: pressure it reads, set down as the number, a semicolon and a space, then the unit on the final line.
400; psi
